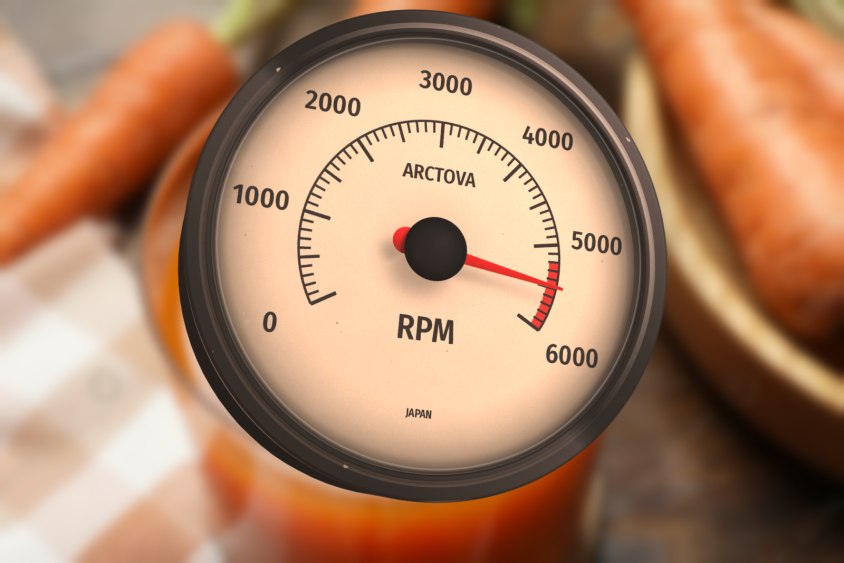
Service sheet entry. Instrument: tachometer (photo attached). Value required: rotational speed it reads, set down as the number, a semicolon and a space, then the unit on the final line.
5500; rpm
